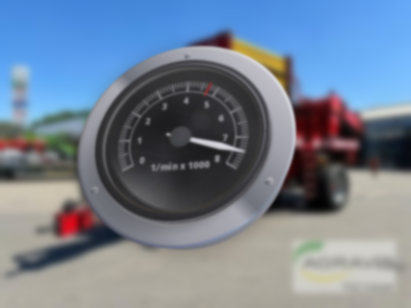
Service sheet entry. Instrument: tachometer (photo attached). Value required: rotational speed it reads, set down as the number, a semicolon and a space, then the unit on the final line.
7500; rpm
